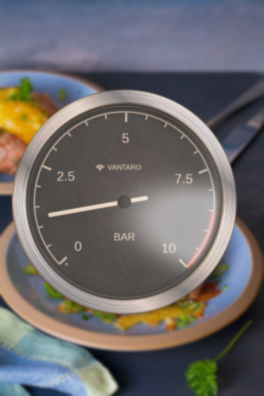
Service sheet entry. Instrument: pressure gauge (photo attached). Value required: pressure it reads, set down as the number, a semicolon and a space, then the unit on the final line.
1.25; bar
